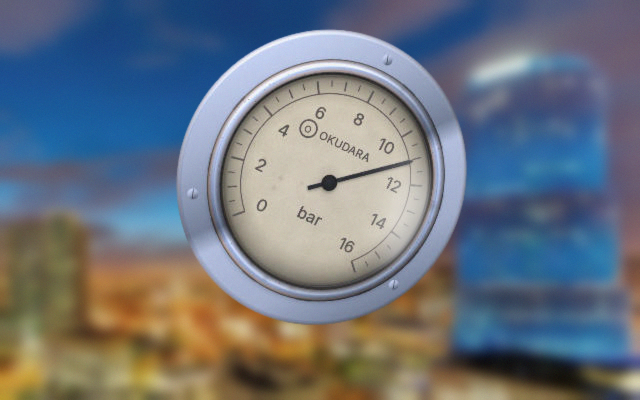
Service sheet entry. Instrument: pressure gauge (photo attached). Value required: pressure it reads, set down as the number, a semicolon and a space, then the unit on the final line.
11; bar
